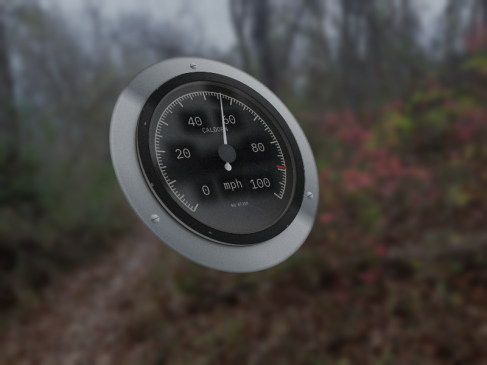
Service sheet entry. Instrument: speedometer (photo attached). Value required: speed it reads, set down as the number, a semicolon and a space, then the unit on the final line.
55; mph
